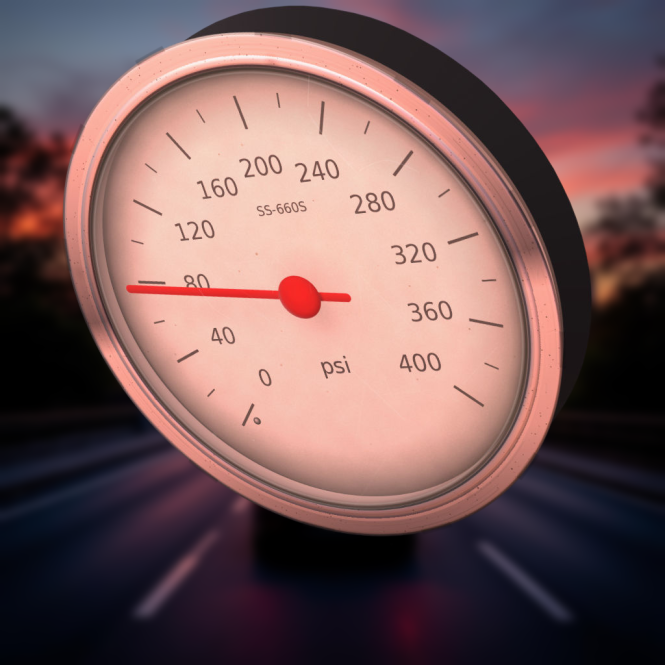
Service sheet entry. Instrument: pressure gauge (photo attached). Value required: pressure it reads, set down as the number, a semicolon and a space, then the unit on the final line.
80; psi
